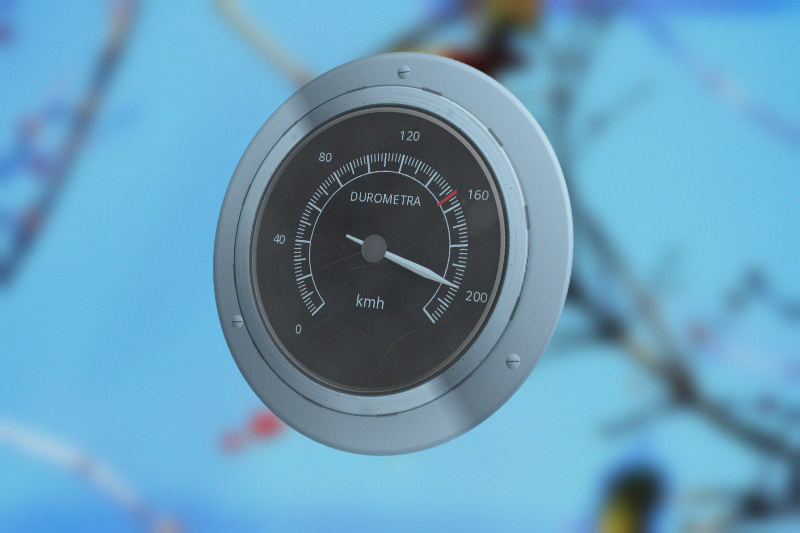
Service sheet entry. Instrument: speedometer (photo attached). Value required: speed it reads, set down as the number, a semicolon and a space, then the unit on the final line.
200; km/h
